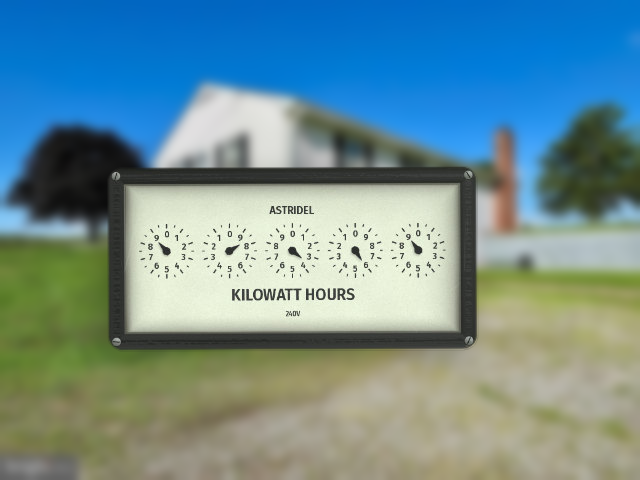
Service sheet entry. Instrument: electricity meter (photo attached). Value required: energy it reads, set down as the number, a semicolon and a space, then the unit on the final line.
88359; kWh
